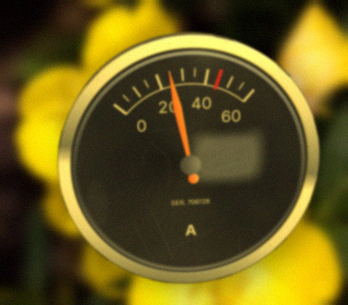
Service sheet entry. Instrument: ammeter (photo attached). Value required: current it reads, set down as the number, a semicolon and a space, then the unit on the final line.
25; A
